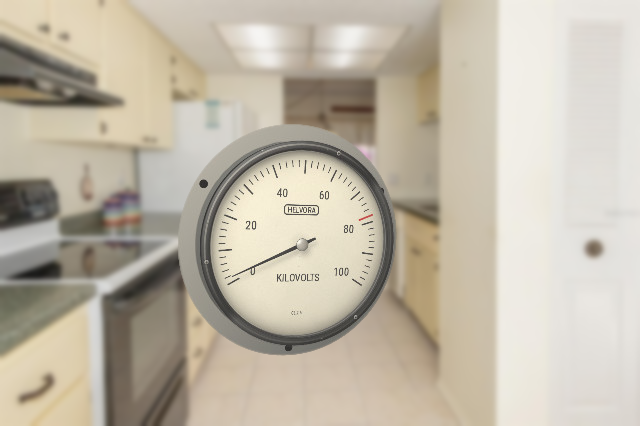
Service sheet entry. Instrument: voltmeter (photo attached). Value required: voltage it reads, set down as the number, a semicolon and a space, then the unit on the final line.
2; kV
